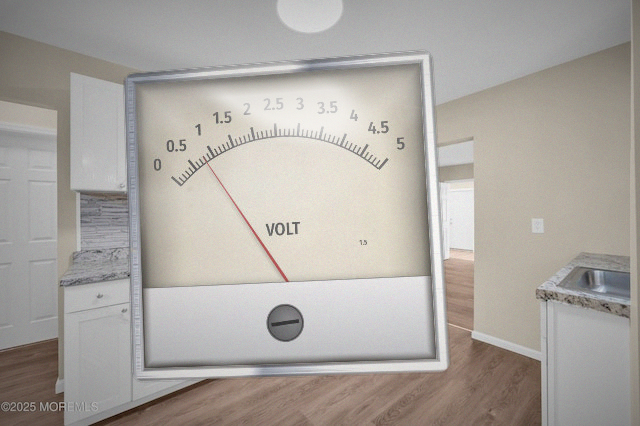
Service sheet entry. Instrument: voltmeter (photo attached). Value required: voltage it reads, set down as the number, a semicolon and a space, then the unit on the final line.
0.8; V
